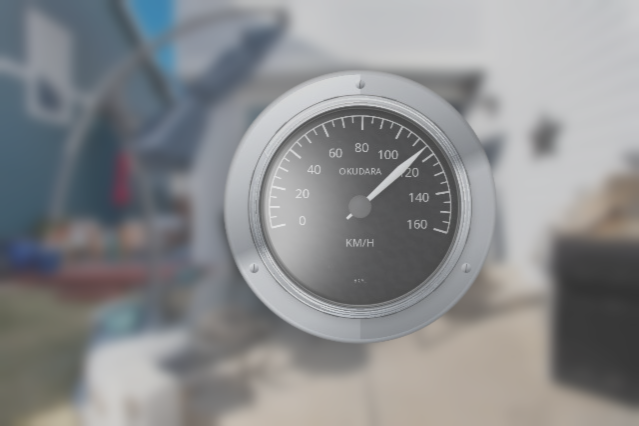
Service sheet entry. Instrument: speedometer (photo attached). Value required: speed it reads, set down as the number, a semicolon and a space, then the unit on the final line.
115; km/h
